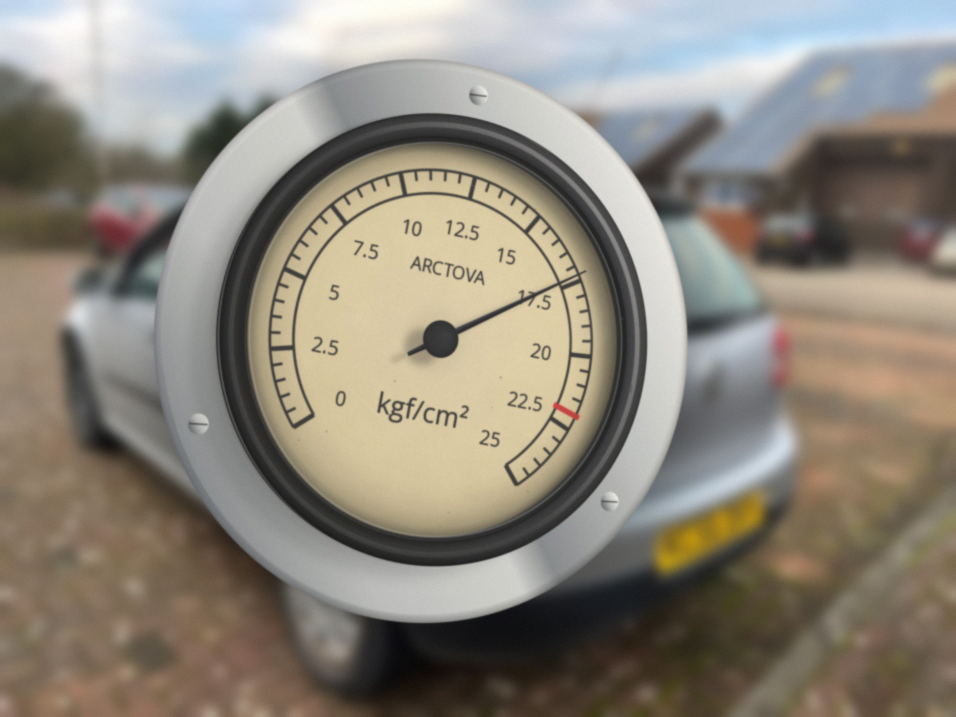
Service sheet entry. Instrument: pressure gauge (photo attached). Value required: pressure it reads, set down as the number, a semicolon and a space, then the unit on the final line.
17.25; kg/cm²
